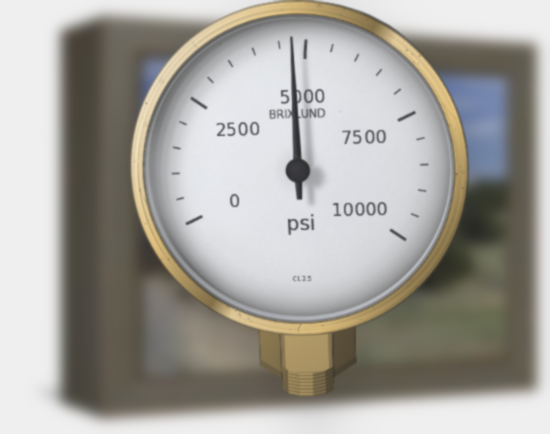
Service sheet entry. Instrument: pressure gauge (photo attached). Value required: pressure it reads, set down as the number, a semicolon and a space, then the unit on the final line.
4750; psi
